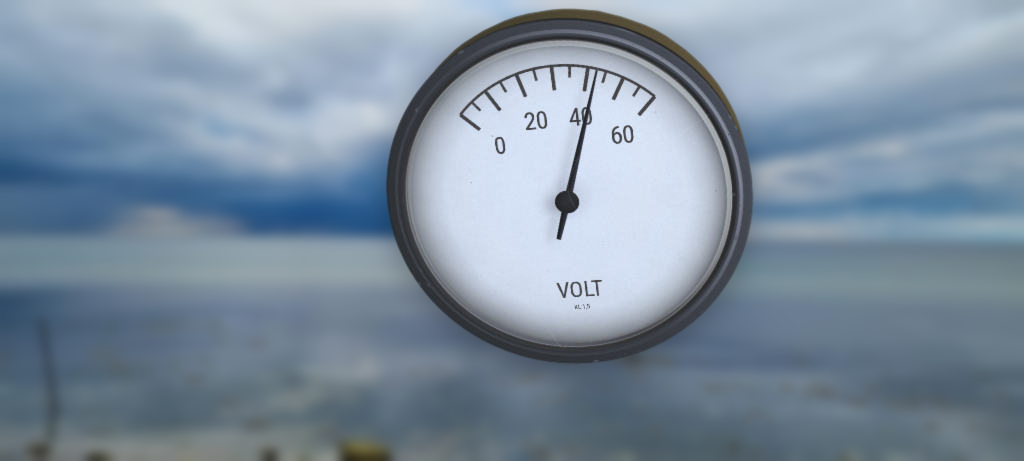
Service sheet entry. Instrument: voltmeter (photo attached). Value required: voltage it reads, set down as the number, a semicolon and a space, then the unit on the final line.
42.5; V
